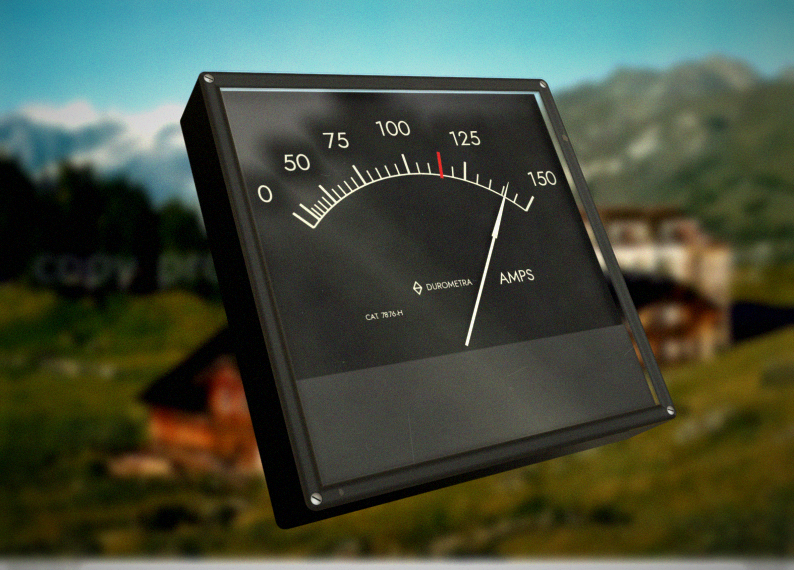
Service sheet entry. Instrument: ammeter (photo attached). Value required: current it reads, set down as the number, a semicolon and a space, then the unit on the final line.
140; A
